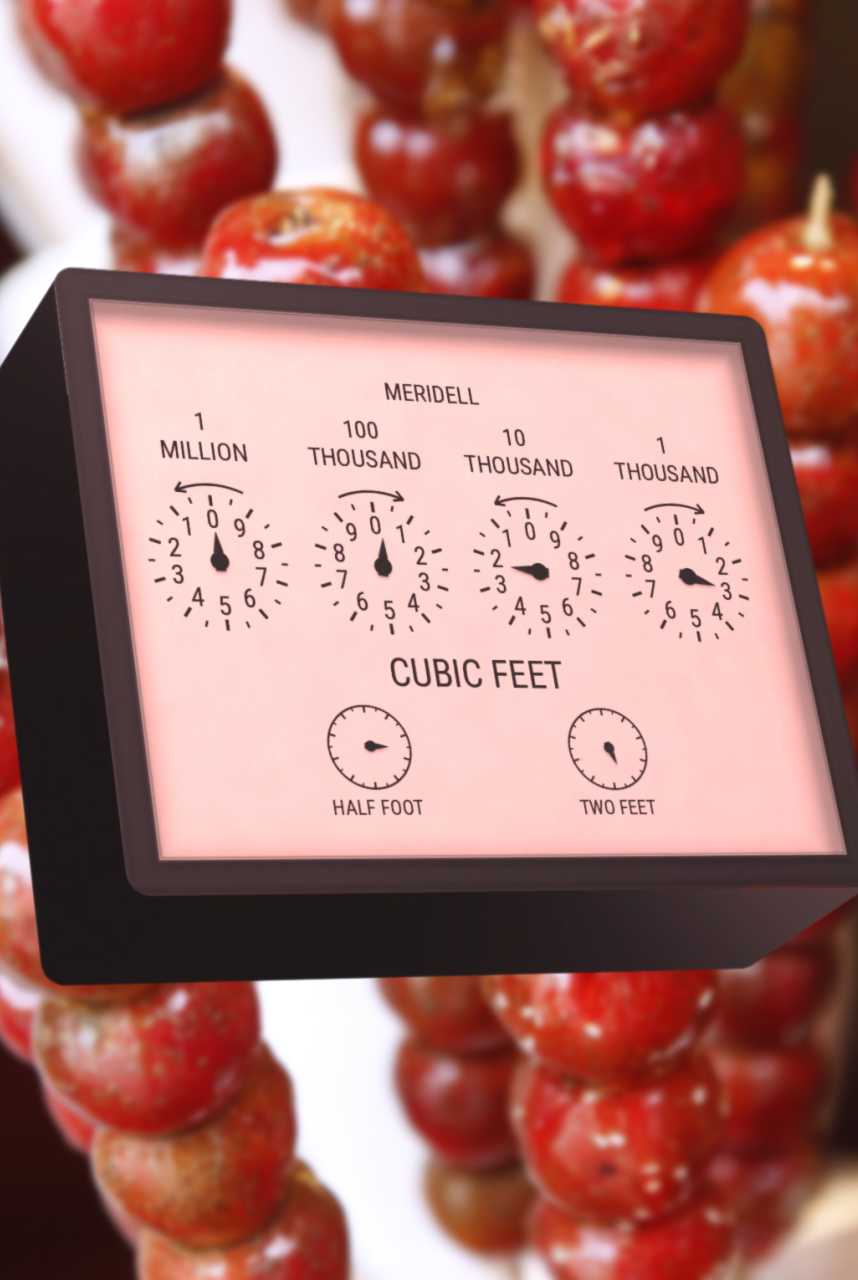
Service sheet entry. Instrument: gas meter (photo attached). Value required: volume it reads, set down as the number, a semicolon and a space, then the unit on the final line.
2300; ft³
